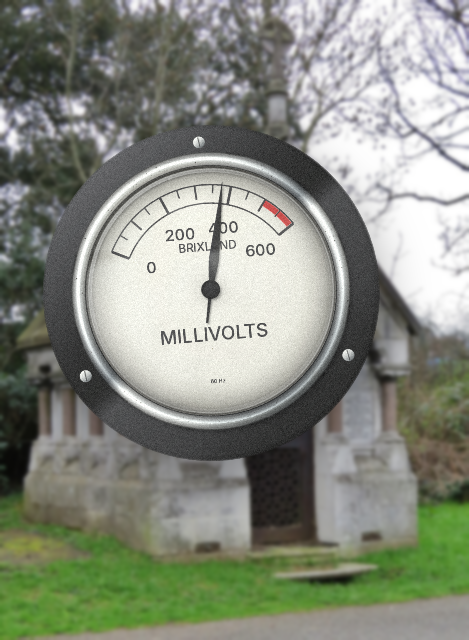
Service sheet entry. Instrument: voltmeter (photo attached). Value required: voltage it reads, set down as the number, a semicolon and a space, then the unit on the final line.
375; mV
